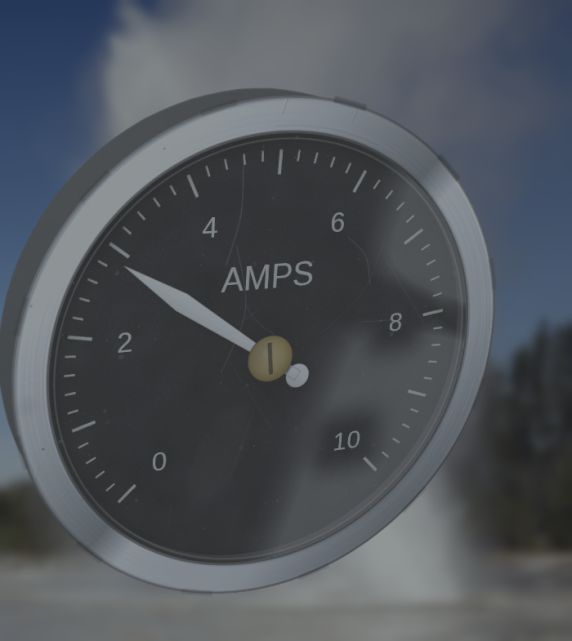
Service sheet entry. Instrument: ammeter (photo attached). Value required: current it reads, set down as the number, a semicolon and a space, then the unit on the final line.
2.9; A
